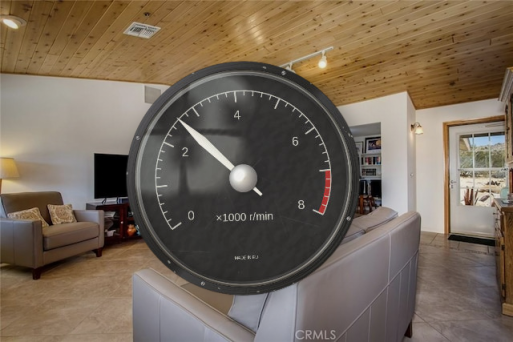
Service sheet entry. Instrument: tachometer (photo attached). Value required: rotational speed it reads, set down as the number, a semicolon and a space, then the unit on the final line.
2600; rpm
